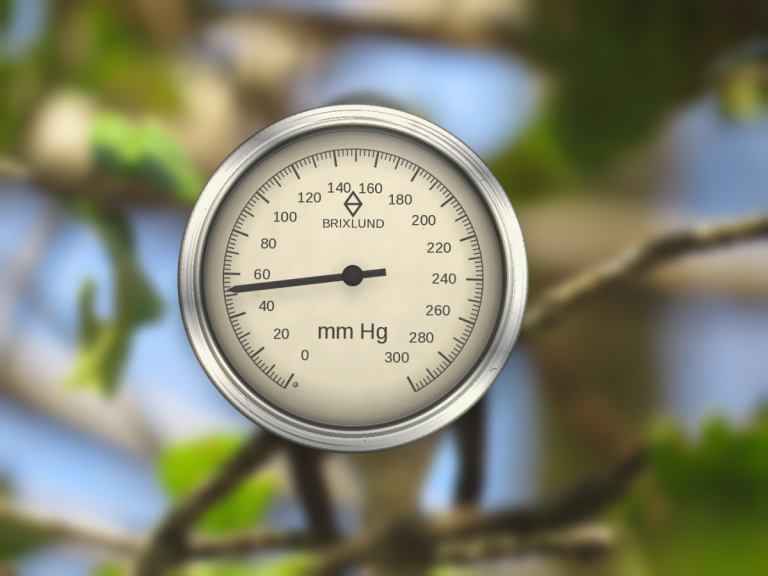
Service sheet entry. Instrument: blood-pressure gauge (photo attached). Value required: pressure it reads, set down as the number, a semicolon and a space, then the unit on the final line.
52; mmHg
